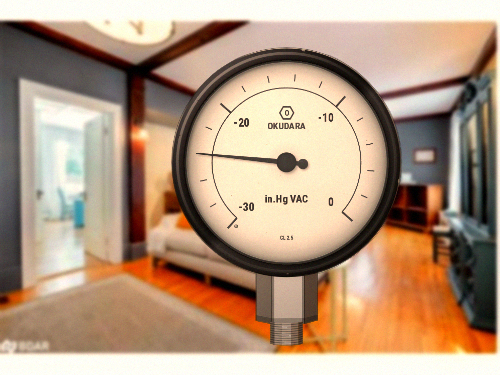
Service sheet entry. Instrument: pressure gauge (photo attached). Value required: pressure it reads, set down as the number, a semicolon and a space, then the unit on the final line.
-24; inHg
